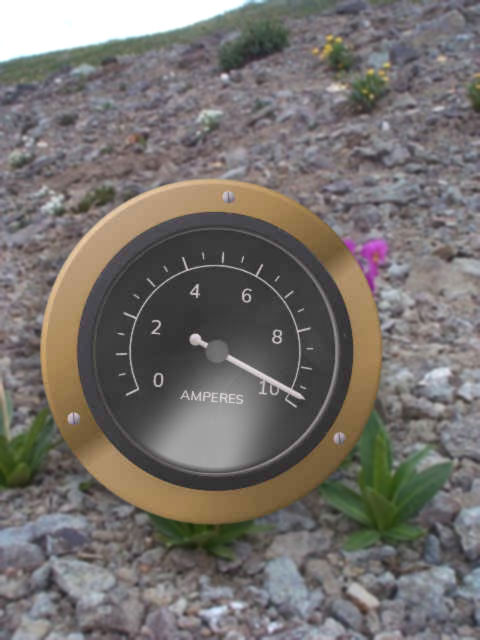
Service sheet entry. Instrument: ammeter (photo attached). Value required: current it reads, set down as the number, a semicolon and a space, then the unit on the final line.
9.75; A
